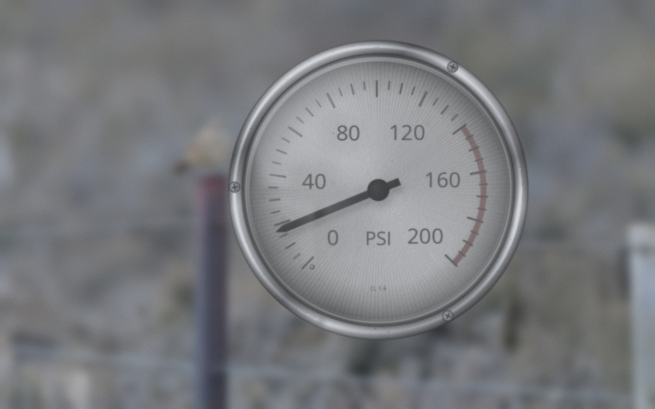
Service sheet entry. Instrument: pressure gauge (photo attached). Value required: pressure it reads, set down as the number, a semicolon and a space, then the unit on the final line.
17.5; psi
